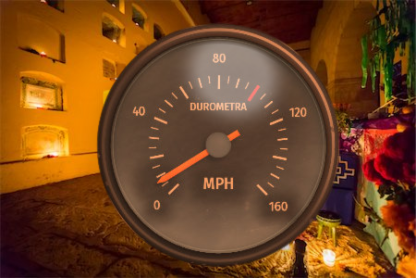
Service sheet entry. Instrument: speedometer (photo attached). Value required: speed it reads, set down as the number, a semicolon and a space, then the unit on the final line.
7.5; mph
